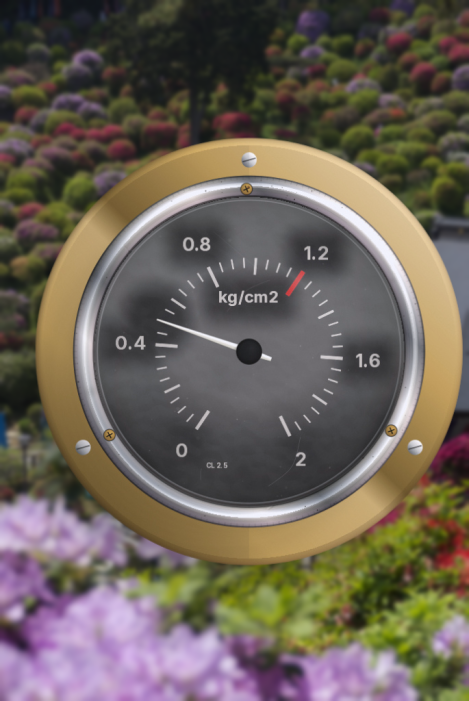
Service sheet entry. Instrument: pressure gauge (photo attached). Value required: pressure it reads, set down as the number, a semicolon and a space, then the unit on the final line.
0.5; kg/cm²
